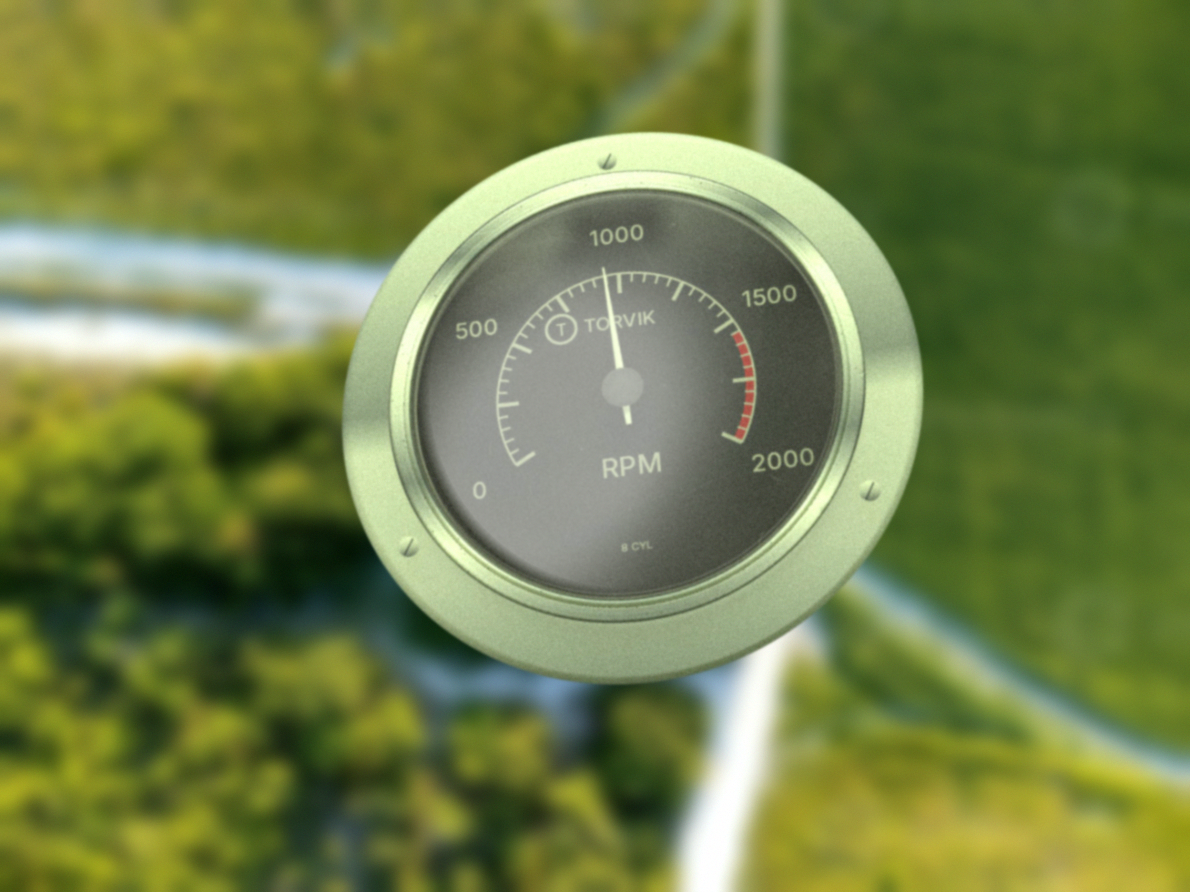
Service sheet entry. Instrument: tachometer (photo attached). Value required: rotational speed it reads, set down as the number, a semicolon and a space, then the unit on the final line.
950; rpm
